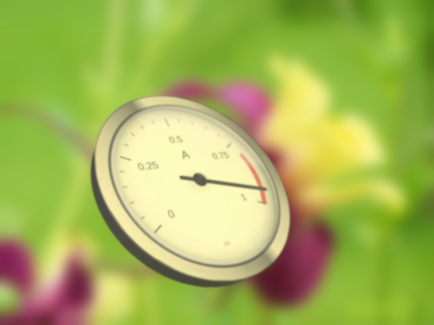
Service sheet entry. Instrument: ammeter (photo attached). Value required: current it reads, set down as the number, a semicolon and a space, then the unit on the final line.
0.95; A
